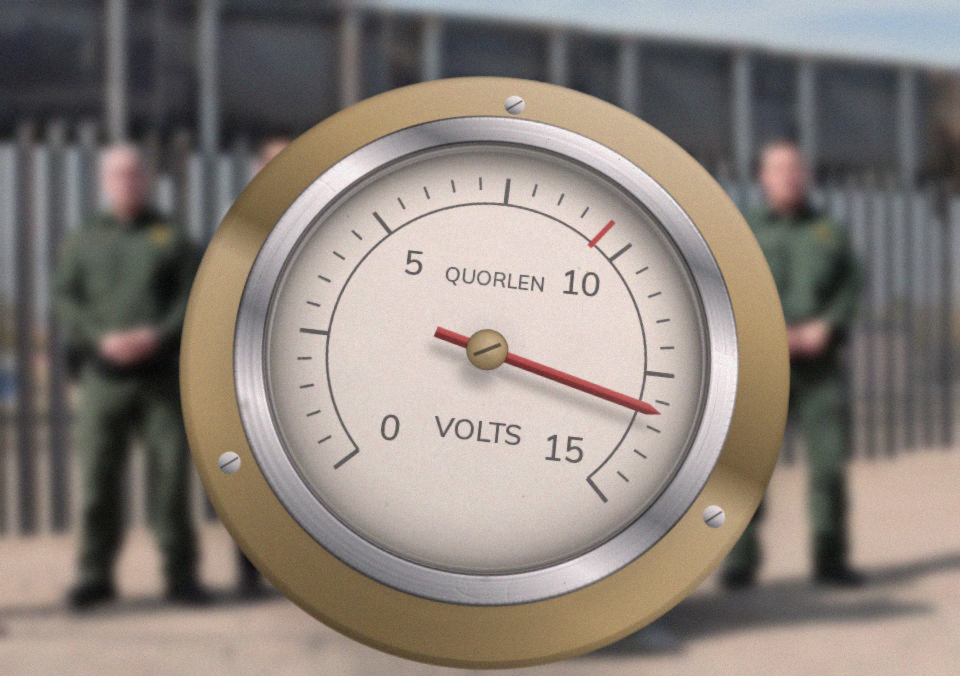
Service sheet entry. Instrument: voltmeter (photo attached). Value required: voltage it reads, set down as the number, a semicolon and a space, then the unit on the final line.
13.25; V
